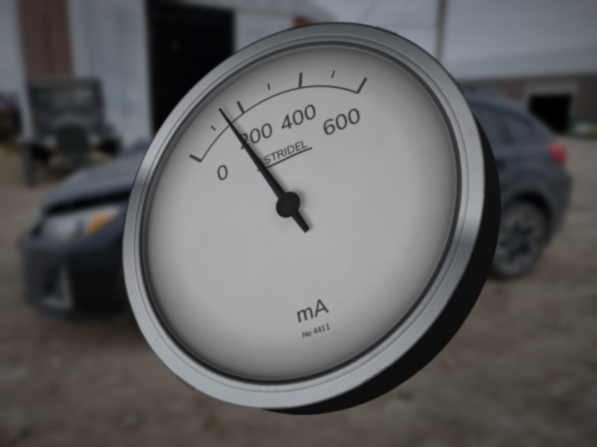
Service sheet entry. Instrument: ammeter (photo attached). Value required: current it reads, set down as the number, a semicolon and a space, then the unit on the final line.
150; mA
